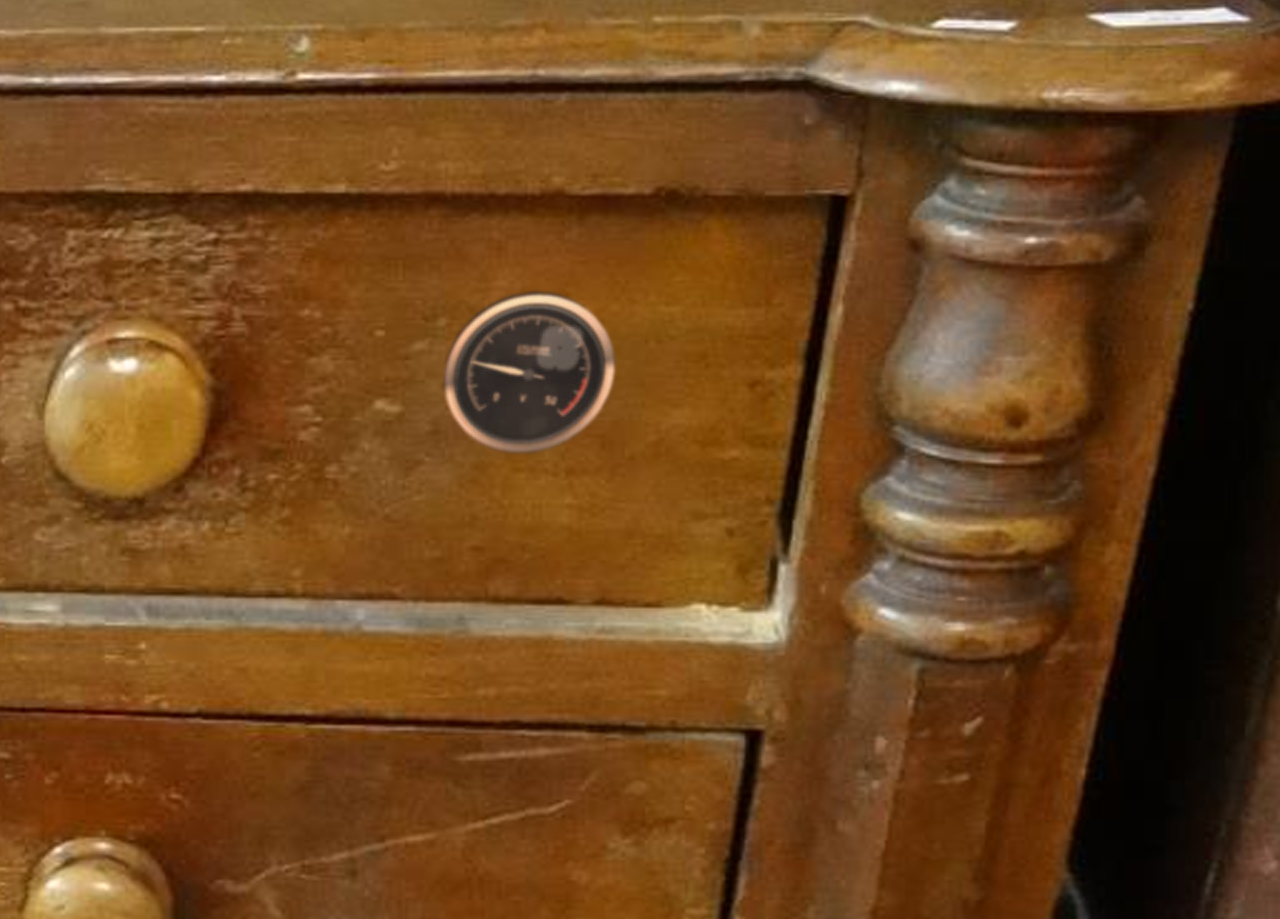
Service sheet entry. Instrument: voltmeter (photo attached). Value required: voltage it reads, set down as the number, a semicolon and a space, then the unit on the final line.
10; V
